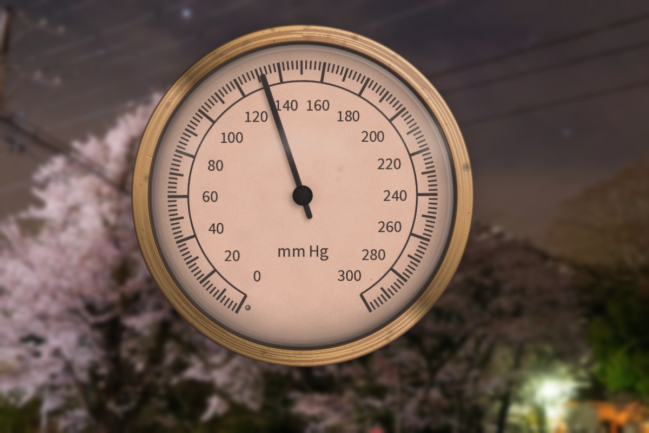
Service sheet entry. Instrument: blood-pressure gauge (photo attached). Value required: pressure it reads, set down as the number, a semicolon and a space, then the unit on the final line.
132; mmHg
